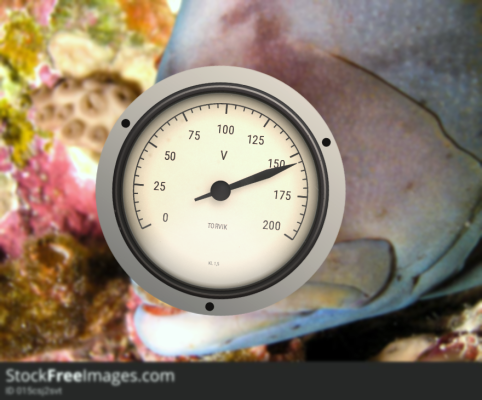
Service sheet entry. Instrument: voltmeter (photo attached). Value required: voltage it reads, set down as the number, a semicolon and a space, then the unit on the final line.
155; V
